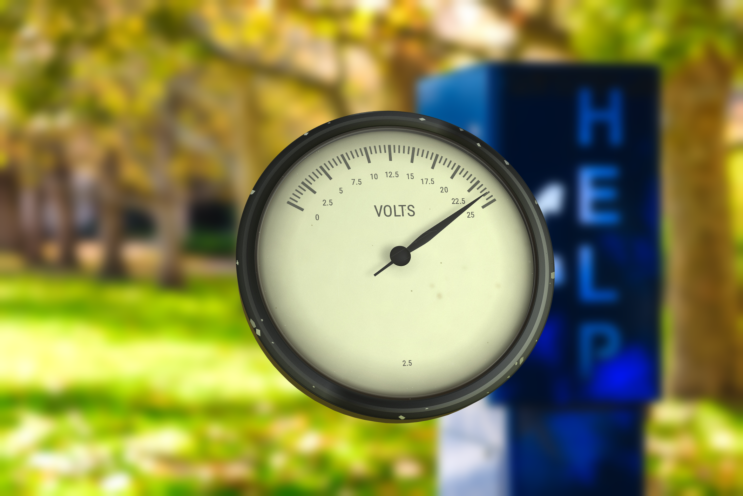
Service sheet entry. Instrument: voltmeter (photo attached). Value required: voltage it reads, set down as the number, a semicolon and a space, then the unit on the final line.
24; V
